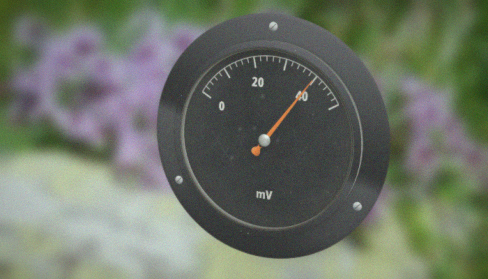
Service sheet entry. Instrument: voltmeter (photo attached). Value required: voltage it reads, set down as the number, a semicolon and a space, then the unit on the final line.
40; mV
